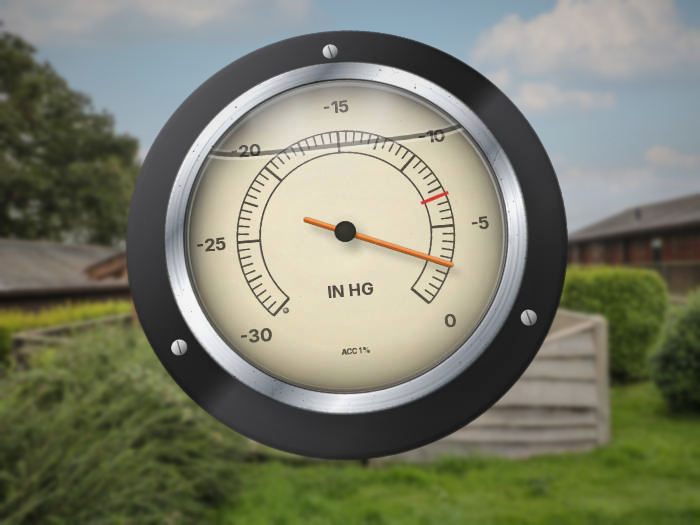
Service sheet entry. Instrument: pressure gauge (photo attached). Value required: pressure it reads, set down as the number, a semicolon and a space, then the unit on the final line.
-2.5; inHg
